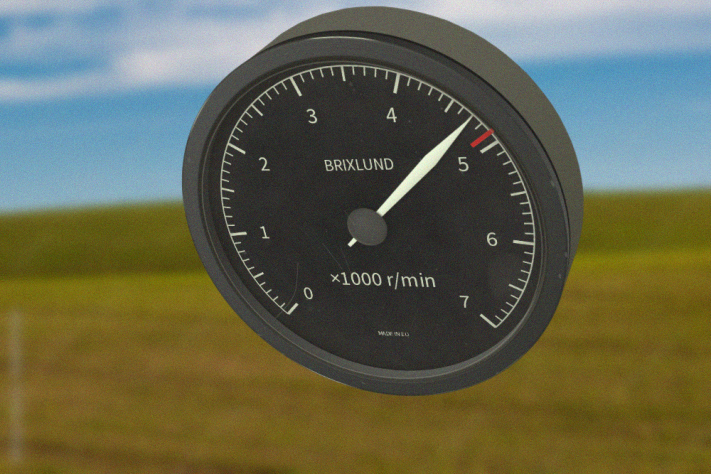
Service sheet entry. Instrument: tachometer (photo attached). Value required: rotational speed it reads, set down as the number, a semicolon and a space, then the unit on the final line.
4700; rpm
